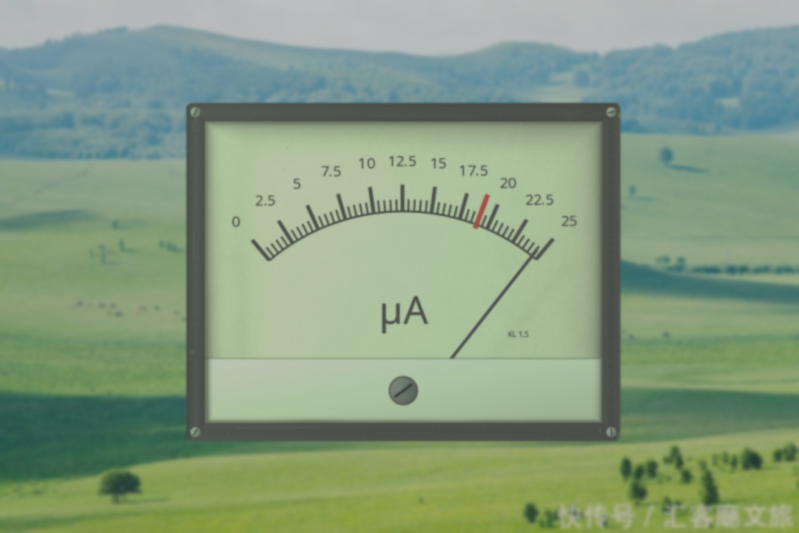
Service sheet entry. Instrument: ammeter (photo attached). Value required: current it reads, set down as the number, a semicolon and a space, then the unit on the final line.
24.5; µA
